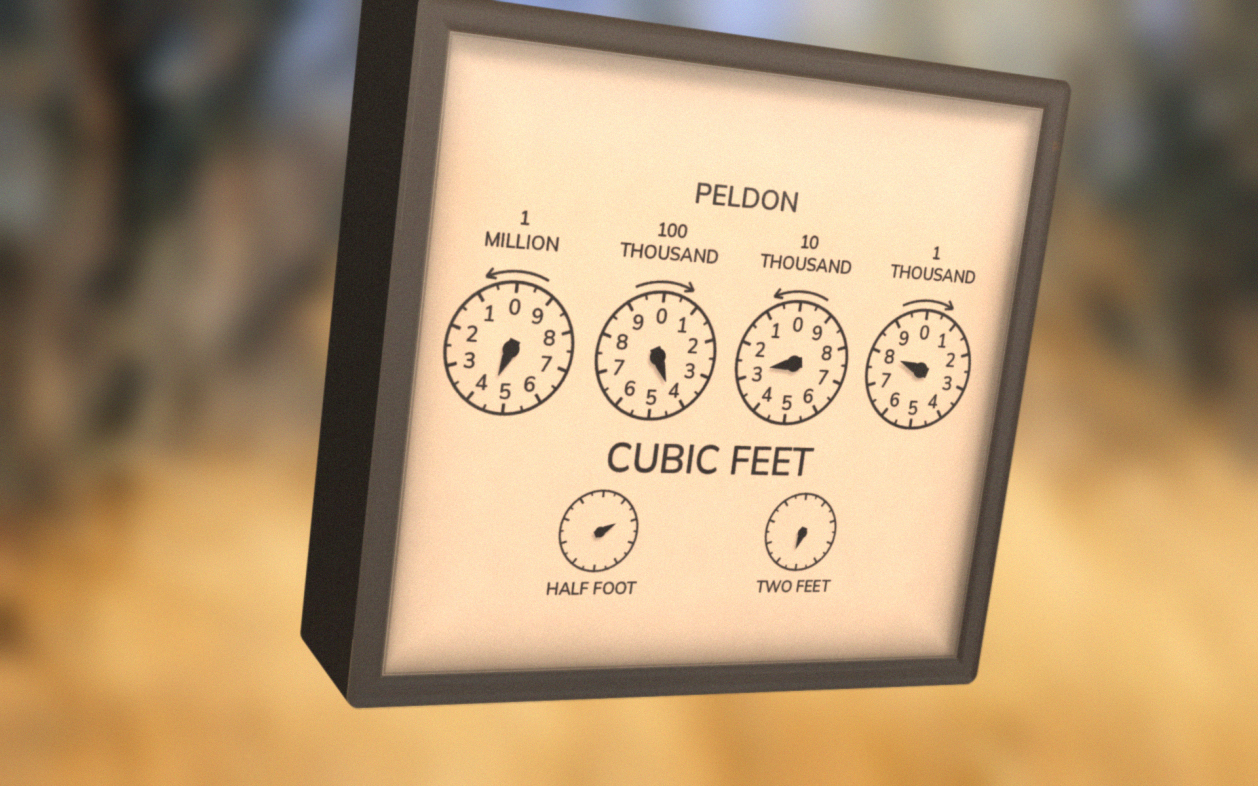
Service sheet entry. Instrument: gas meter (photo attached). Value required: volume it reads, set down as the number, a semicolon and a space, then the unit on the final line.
442800; ft³
